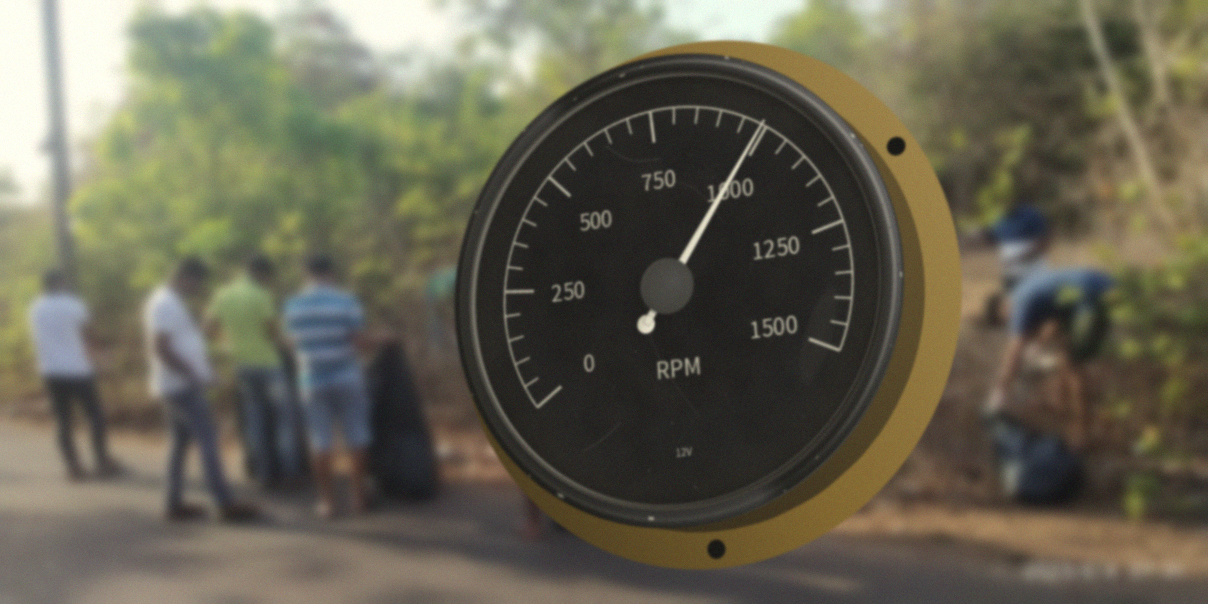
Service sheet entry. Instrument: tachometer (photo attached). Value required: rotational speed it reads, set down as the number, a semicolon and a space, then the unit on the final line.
1000; rpm
